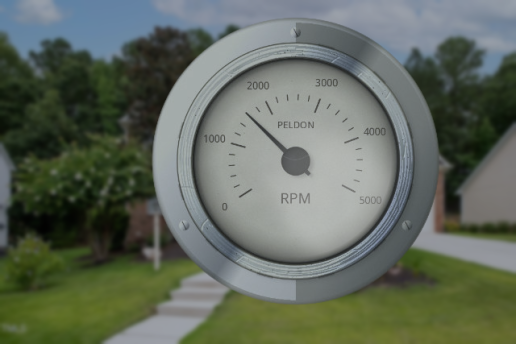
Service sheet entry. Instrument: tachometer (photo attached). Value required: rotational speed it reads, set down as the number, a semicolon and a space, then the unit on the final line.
1600; rpm
